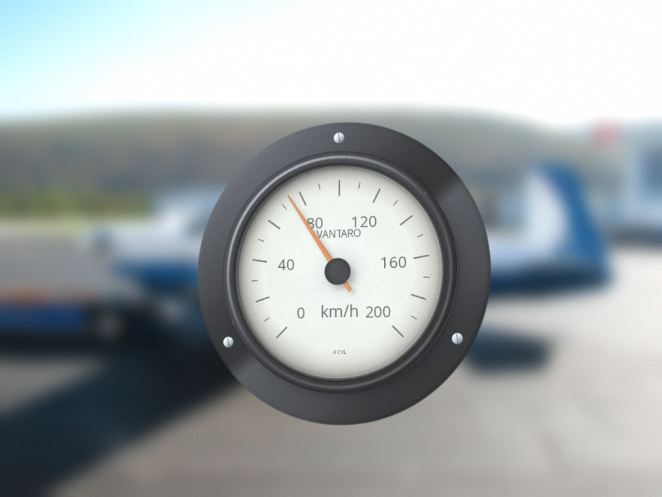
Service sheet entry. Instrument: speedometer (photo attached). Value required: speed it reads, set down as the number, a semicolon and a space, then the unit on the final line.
75; km/h
